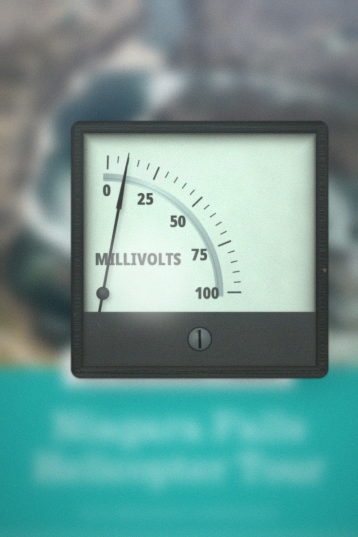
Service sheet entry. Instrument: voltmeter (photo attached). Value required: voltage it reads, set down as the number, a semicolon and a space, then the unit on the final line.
10; mV
